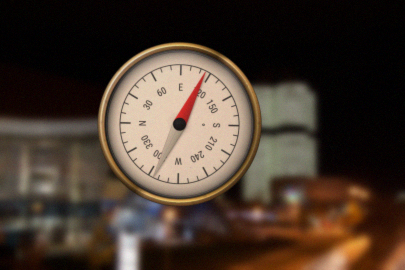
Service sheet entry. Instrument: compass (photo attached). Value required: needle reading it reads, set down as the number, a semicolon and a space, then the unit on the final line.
115; °
